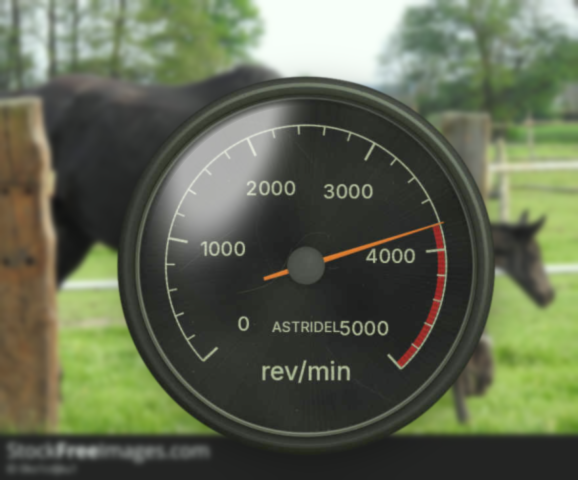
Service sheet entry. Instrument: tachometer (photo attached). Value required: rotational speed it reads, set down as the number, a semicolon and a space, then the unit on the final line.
3800; rpm
